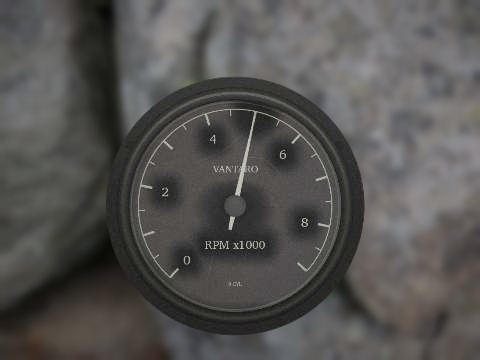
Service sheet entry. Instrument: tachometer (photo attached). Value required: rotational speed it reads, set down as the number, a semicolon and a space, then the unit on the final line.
5000; rpm
